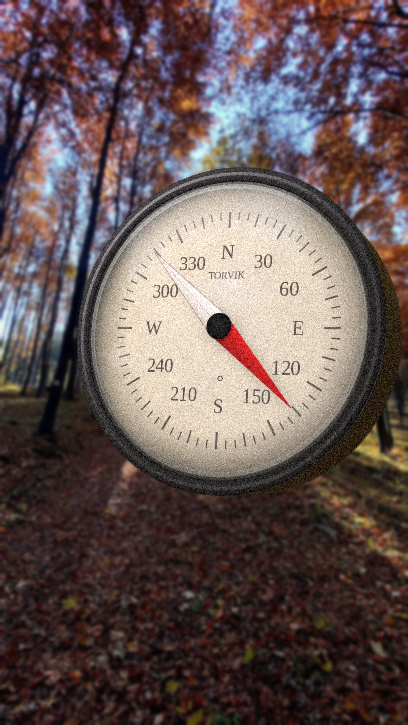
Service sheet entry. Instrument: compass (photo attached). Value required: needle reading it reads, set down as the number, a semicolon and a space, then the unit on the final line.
135; °
